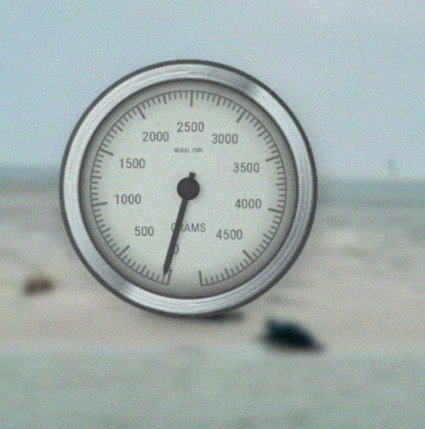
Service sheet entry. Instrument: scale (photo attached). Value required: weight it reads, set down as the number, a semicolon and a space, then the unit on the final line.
50; g
